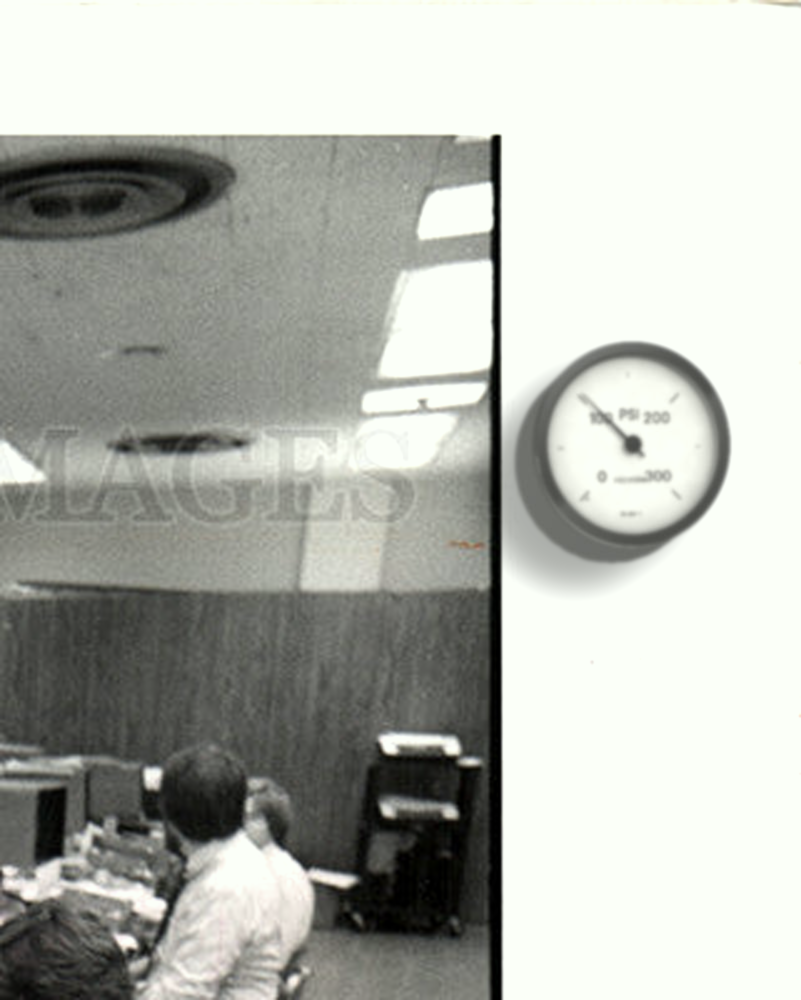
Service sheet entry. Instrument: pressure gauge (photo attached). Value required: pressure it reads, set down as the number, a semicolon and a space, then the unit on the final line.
100; psi
